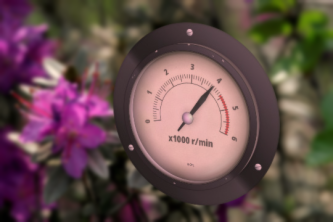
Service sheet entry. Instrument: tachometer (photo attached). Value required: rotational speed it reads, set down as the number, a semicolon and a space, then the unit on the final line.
4000; rpm
